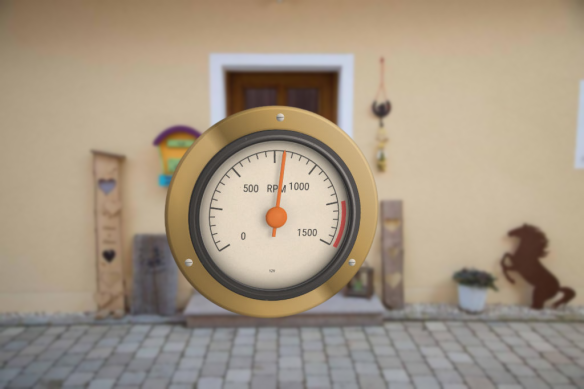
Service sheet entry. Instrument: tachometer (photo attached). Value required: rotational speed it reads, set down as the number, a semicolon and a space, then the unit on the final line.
800; rpm
